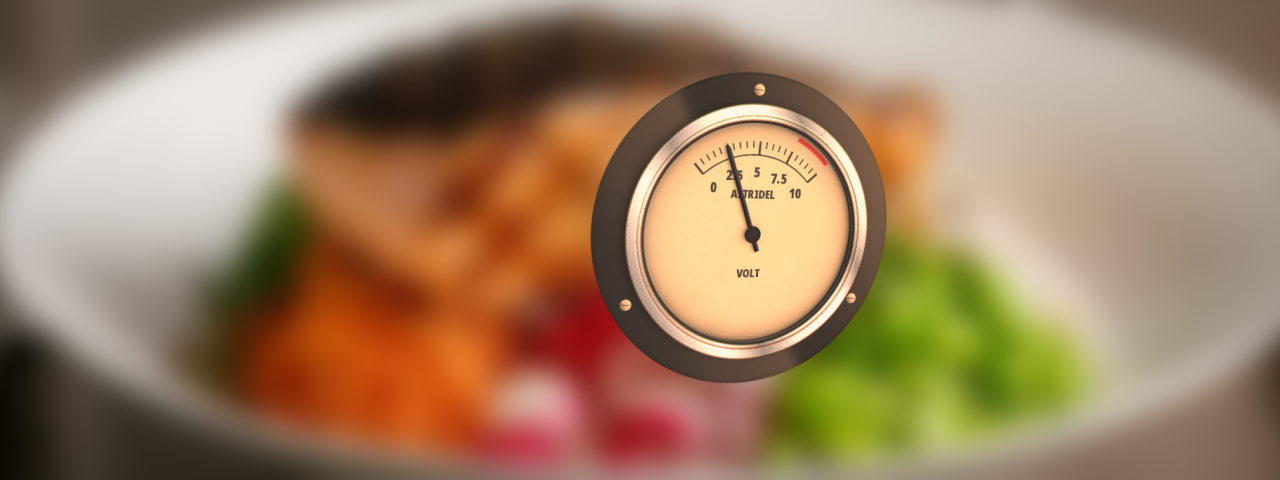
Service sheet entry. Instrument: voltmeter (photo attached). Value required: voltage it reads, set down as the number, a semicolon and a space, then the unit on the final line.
2.5; V
